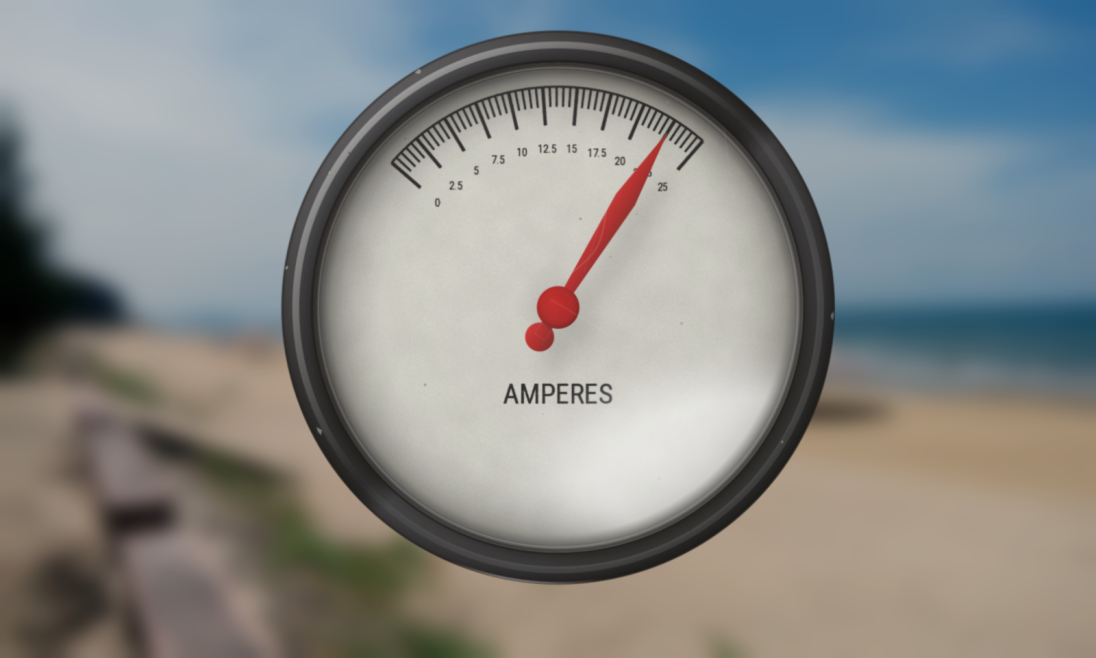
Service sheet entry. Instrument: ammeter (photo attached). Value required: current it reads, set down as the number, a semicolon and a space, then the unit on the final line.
22.5; A
